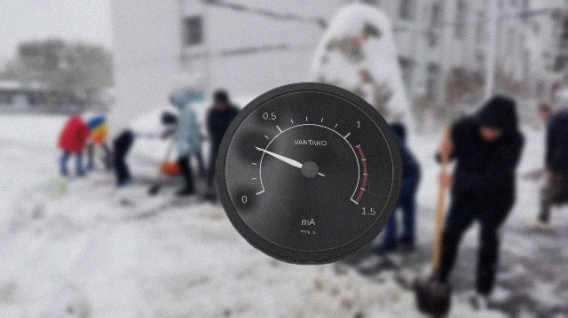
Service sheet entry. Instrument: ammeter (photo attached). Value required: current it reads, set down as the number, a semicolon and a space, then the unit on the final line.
0.3; mA
